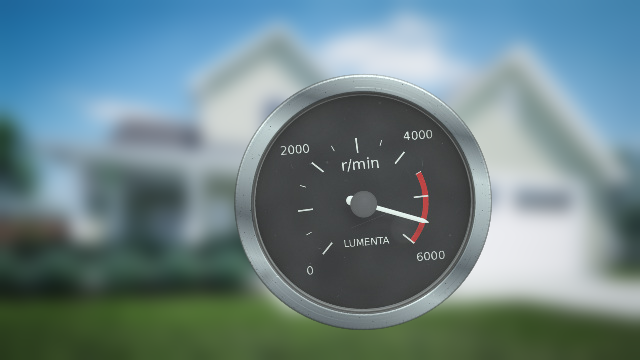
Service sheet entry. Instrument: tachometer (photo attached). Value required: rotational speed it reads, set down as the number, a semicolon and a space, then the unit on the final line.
5500; rpm
